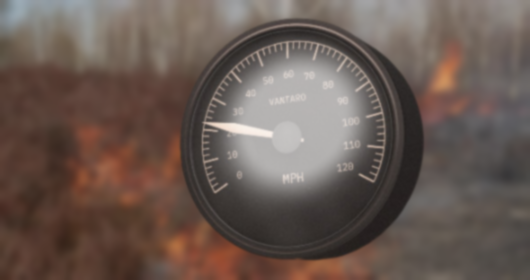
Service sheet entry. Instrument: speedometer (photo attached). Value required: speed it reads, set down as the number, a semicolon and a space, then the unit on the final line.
22; mph
